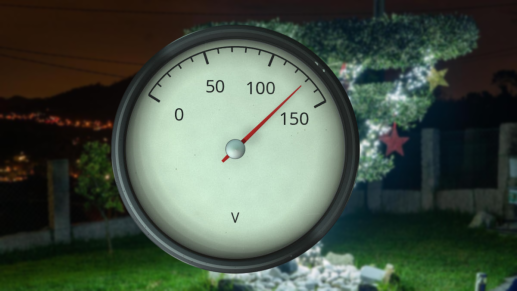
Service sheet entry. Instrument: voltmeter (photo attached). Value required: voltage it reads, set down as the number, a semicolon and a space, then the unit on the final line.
130; V
